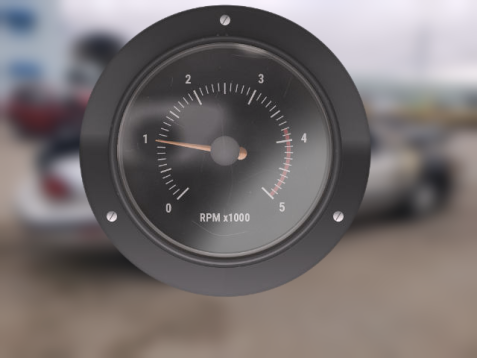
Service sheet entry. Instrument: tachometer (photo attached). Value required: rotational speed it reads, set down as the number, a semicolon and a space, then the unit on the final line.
1000; rpm
